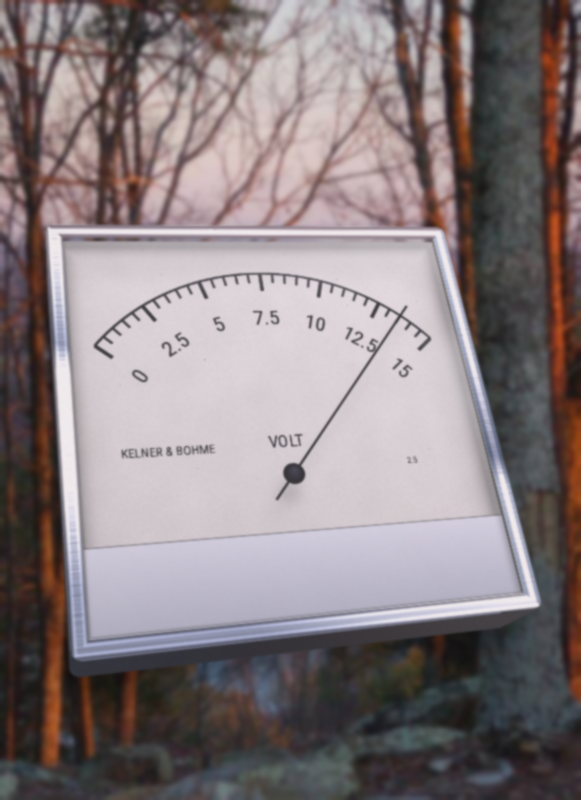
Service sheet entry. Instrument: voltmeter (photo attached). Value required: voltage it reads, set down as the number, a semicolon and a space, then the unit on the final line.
13.5; V
